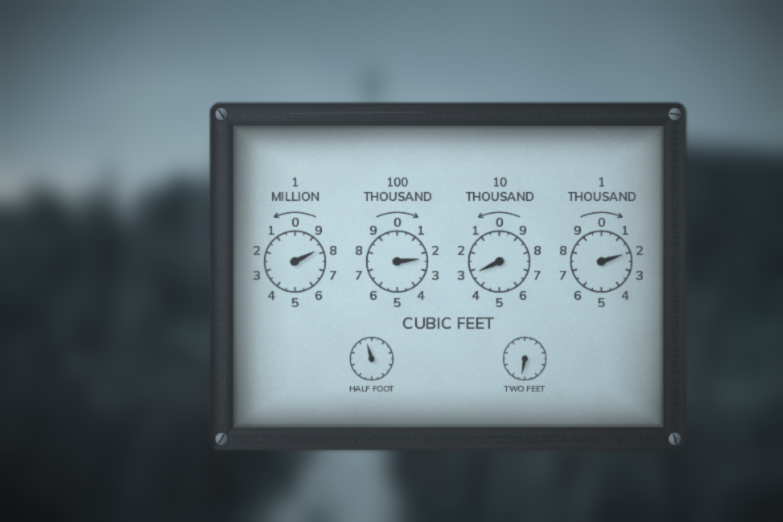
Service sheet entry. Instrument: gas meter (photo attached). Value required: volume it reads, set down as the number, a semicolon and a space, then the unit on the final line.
823200; ft³
